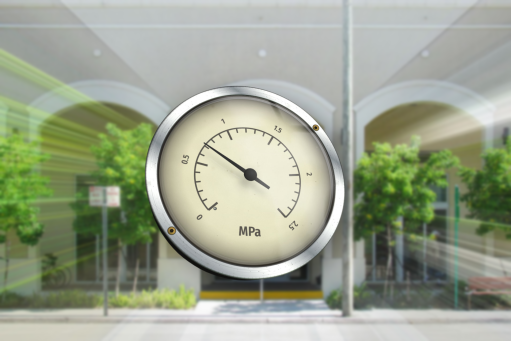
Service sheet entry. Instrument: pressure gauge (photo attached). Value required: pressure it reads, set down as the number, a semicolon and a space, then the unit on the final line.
0.7; MPa
